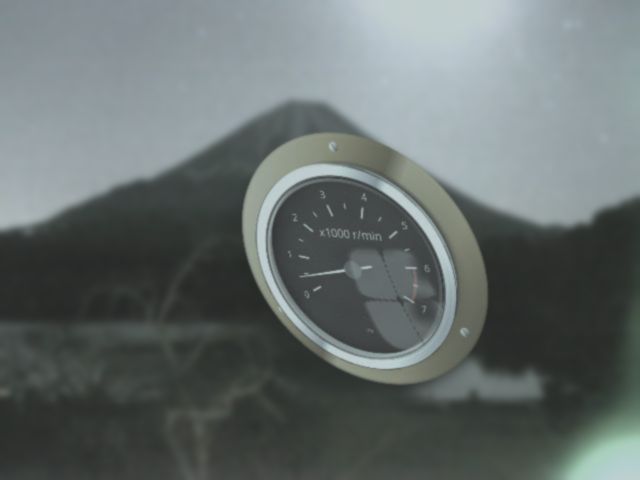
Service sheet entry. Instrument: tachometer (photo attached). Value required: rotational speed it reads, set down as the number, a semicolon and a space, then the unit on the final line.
500; rpm
